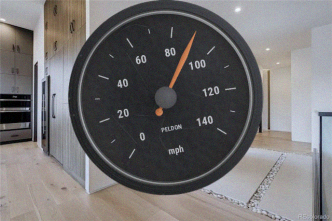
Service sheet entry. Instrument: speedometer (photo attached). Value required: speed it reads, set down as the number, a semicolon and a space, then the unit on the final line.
90; mph
